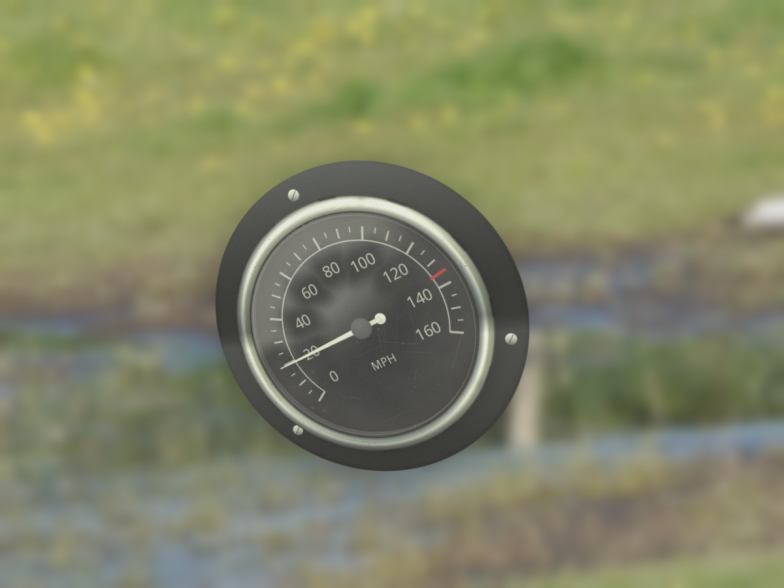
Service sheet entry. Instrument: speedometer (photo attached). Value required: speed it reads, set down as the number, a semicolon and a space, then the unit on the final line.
20; mph
